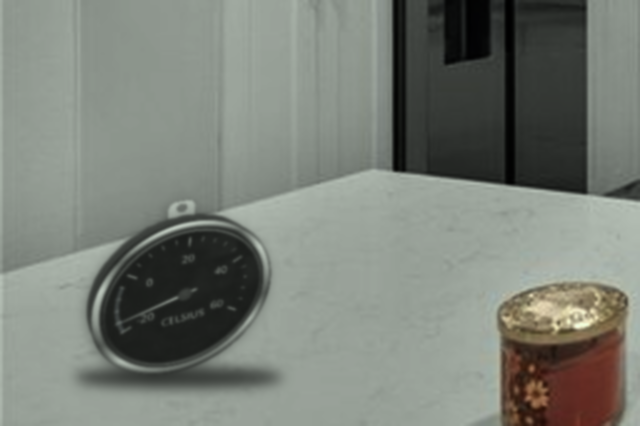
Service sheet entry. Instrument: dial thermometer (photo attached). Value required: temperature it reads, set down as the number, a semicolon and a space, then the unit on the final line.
-16; °C
